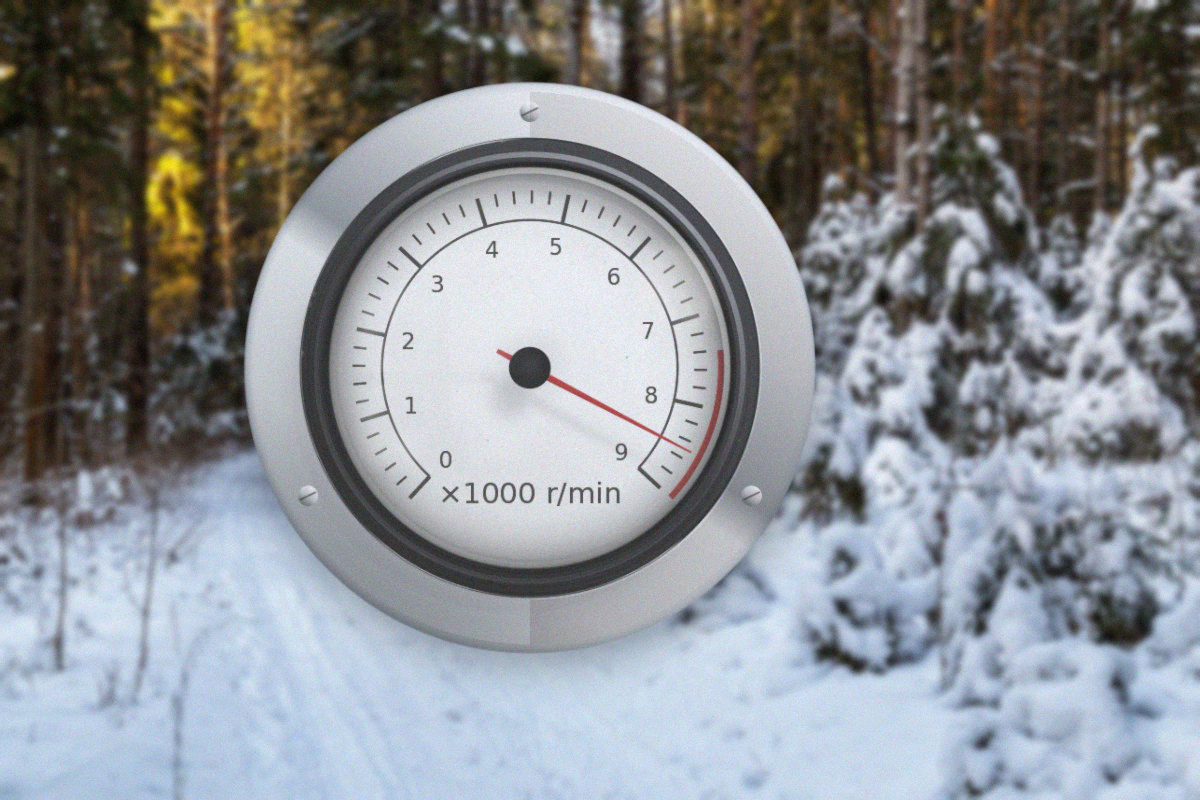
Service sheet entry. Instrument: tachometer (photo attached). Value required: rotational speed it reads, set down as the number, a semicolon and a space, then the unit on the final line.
8500; rpm
